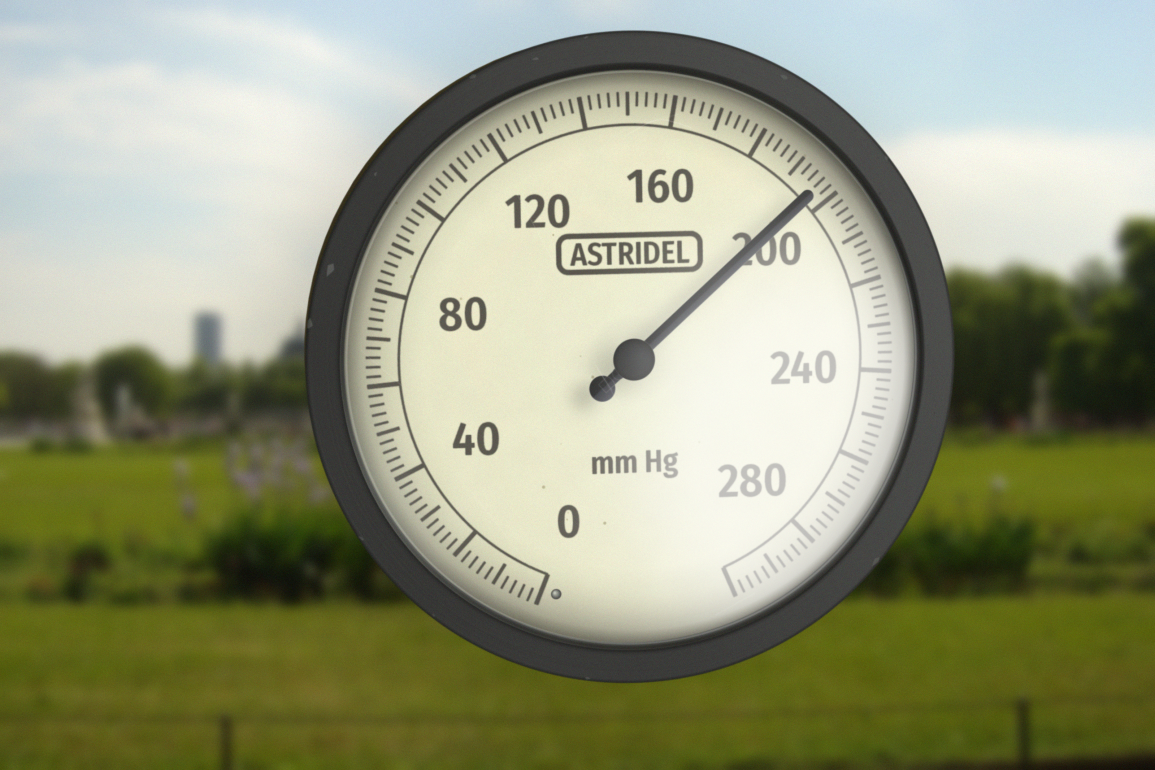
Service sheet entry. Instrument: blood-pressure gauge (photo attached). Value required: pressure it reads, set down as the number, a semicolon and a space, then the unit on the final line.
196; mmHg
